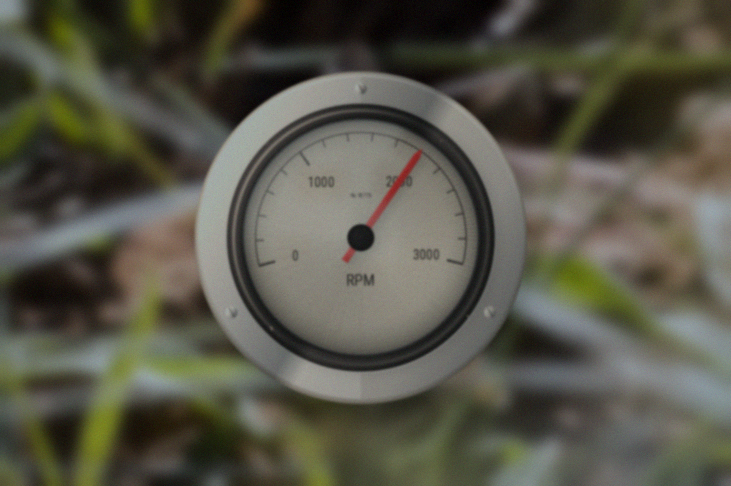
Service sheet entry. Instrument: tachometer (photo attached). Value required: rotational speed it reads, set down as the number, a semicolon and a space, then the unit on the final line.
2000; rpm
